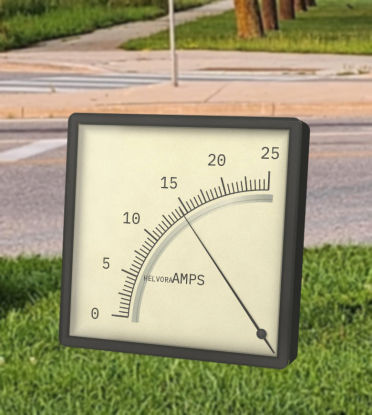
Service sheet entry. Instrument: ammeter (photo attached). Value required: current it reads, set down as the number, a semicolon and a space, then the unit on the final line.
14.5; A
